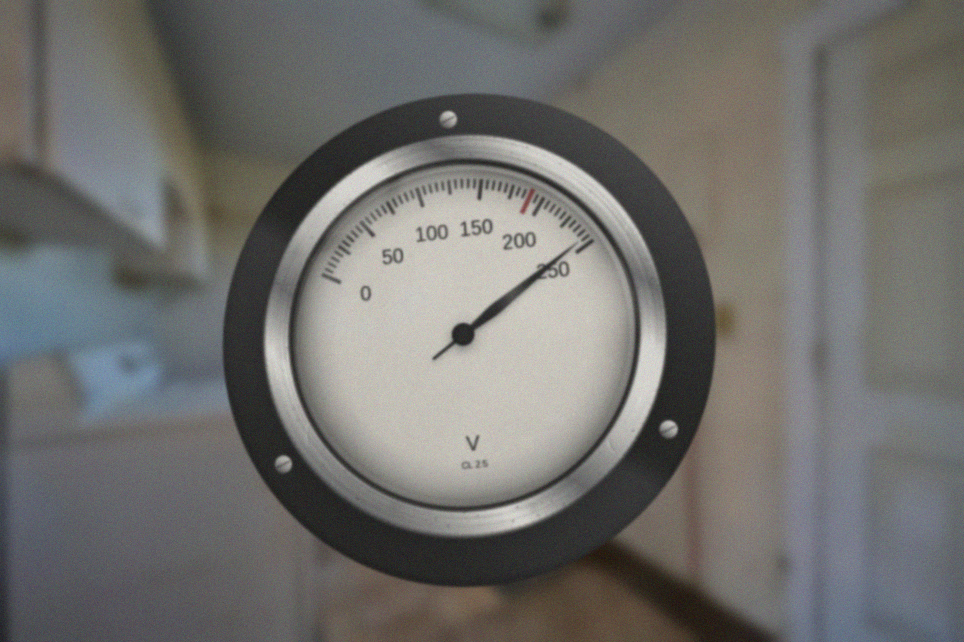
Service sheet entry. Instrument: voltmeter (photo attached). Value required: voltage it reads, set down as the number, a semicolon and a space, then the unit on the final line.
245; V
